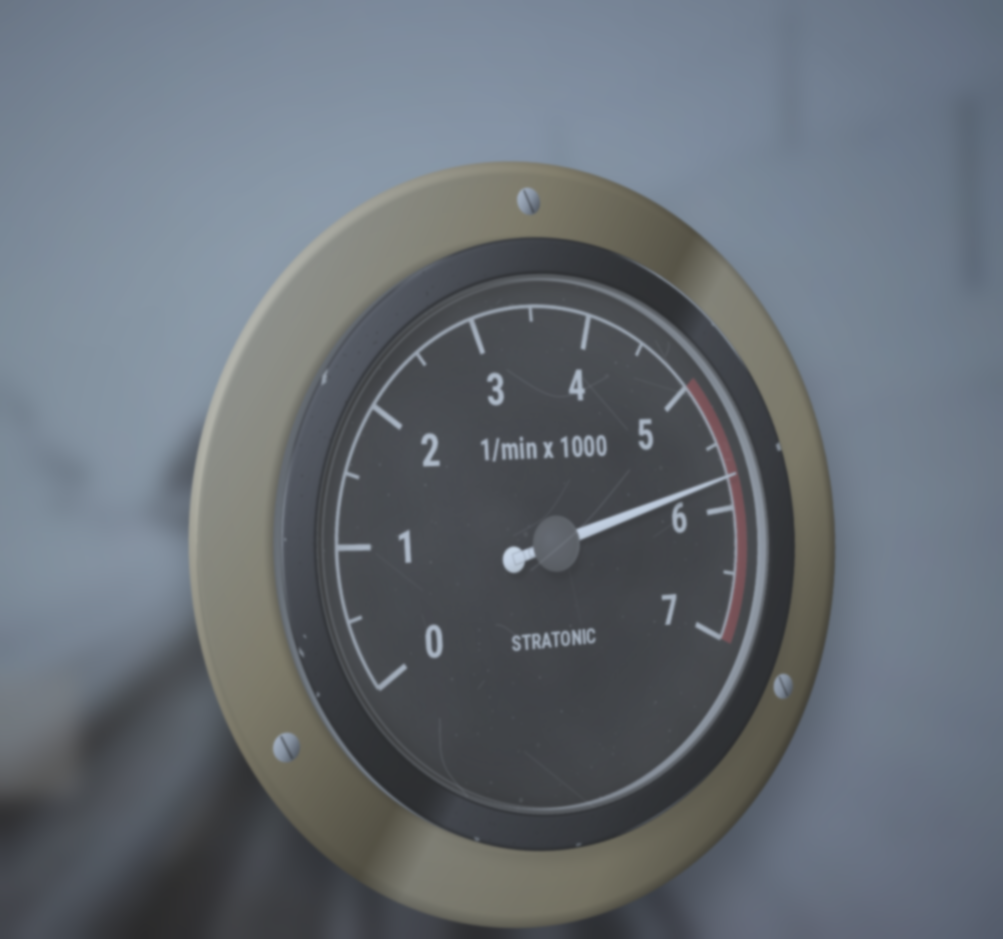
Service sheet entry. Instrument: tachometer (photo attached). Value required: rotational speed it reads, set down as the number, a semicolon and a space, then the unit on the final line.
5750; rpm
